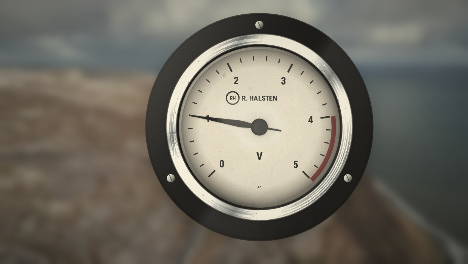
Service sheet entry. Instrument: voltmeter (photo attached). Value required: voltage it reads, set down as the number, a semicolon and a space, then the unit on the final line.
1; V
